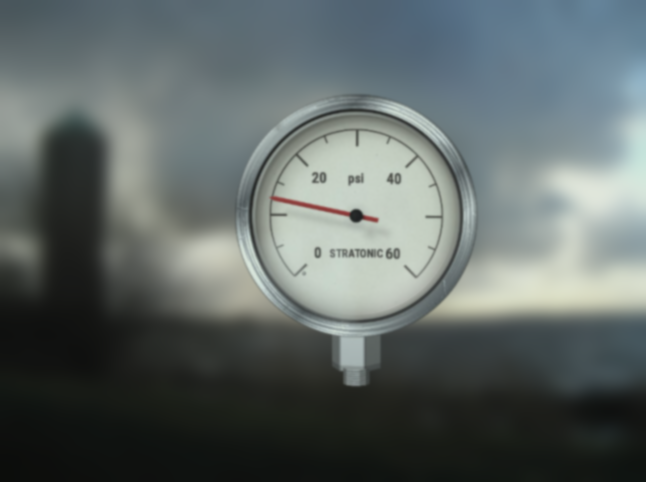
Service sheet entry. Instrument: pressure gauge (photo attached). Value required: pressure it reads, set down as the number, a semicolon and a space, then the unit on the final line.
12.5; psi
